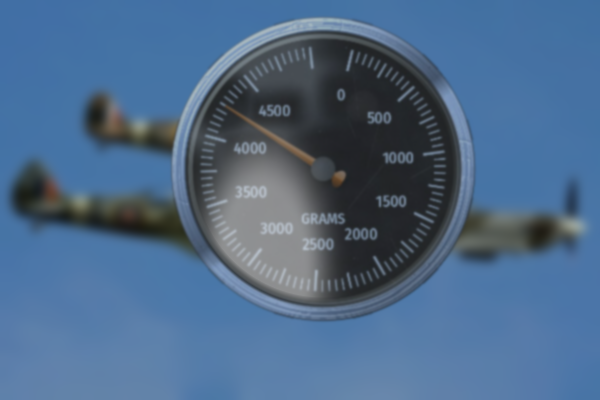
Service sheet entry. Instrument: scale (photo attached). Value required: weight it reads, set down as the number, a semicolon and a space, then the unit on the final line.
4250; g
